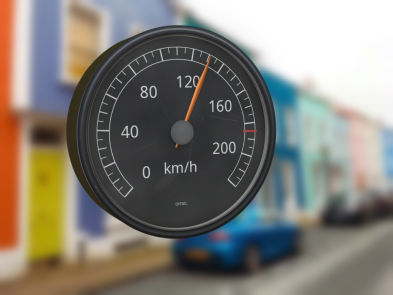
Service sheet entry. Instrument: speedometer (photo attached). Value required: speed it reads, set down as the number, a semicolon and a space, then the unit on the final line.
130; km/h
